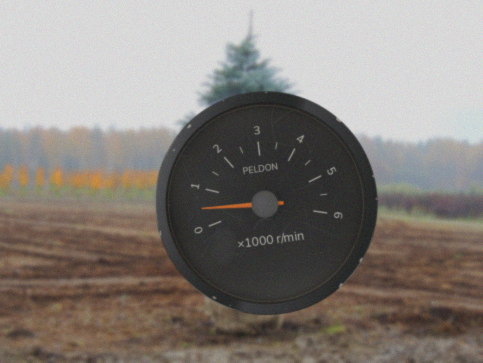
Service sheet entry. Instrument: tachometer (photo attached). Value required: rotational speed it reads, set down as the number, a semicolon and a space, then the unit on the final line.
500; rpm
